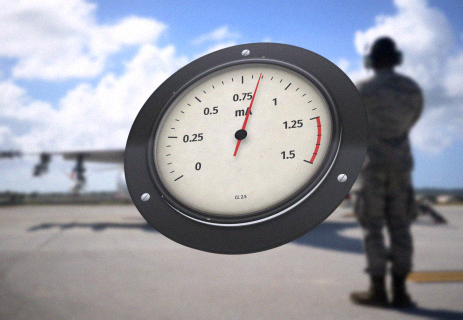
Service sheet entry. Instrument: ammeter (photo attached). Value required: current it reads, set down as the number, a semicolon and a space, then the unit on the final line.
0.85; mA
